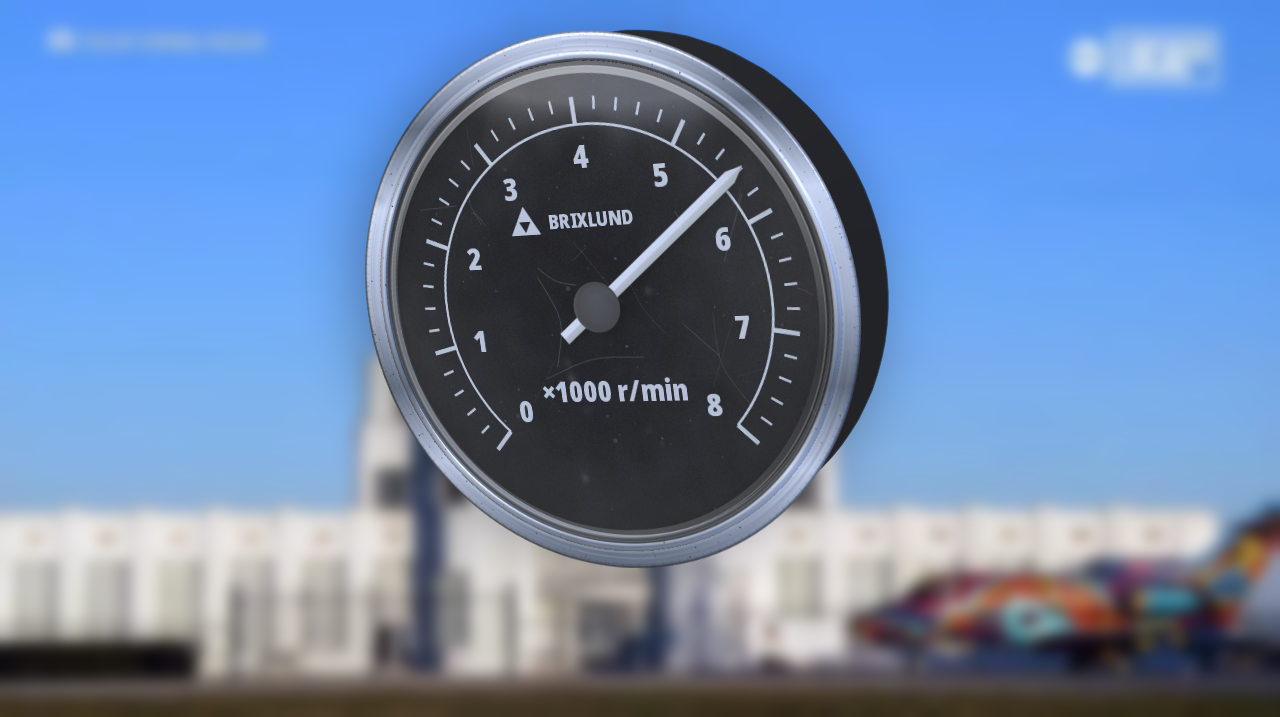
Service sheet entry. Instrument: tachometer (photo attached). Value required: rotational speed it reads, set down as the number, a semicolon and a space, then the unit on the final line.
5600; rpm
